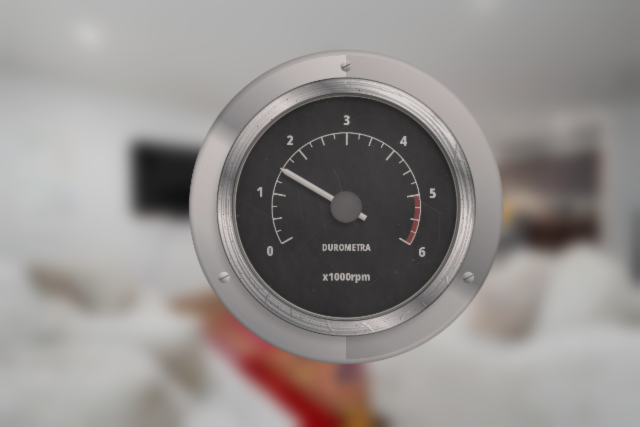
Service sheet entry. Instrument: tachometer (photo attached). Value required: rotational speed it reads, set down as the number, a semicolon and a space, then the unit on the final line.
1500; rpm
